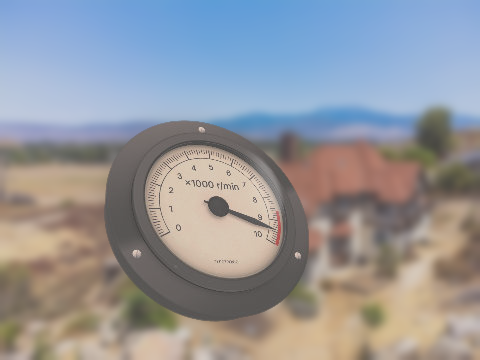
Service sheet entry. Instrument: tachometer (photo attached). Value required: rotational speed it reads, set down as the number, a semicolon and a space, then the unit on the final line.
9500; rpm
